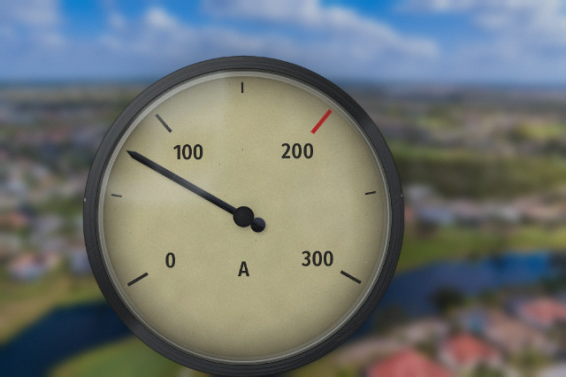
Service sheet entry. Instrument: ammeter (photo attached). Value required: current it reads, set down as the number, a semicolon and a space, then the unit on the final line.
75; A
